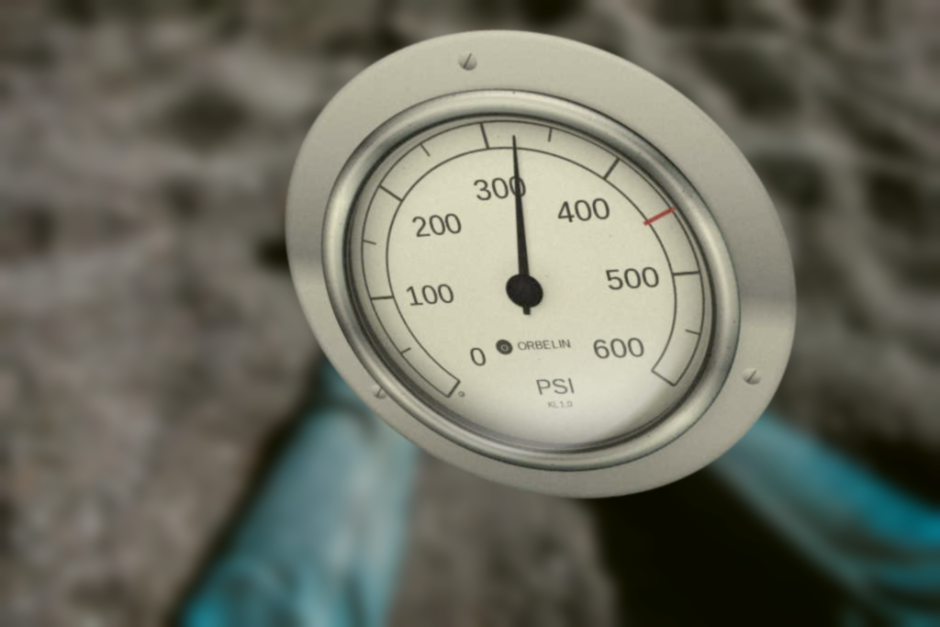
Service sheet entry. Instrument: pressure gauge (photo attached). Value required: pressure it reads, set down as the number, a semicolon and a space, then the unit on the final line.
325; psi
